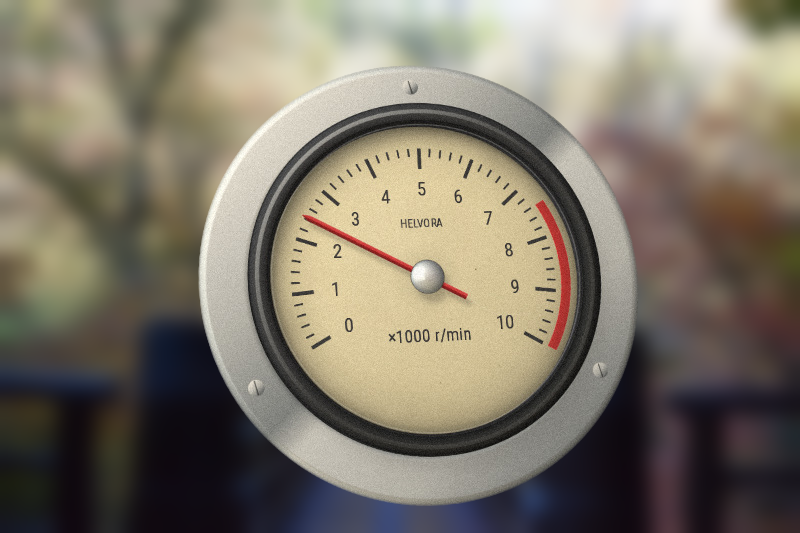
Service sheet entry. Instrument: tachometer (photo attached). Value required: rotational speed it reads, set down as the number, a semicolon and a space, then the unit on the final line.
2400; rpm
